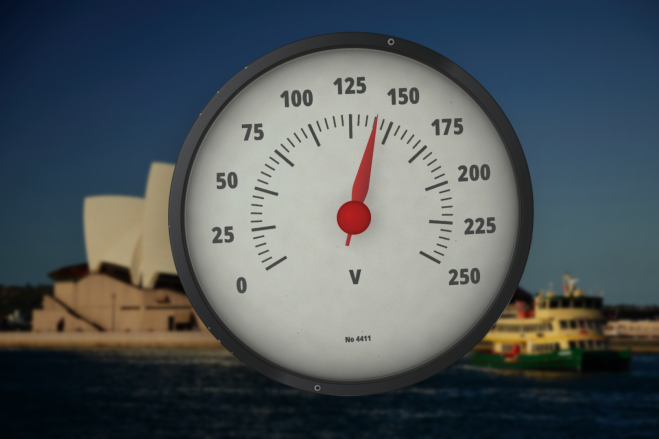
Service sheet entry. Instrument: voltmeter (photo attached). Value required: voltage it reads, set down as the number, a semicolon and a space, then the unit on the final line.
140; V
